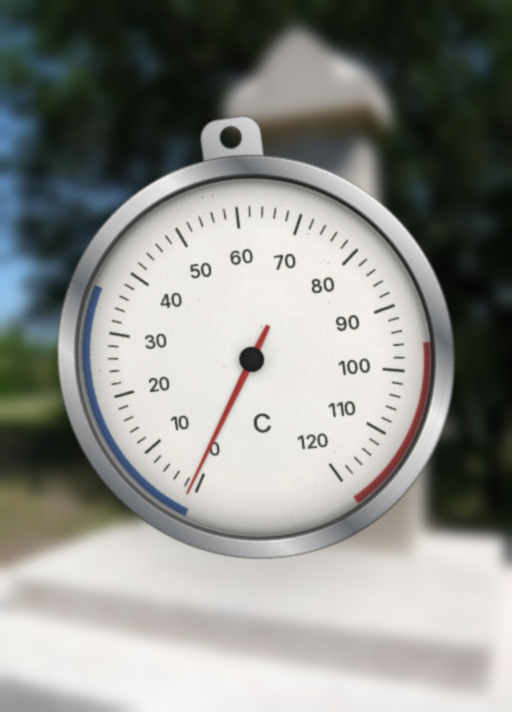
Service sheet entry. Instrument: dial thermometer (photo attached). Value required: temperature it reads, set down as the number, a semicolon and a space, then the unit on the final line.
1; °C
